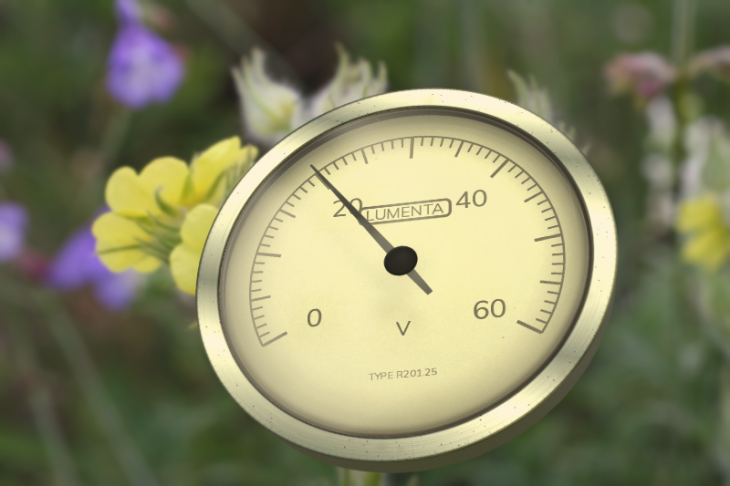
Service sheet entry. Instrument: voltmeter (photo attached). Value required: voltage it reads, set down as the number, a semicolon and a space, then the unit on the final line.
20; V
